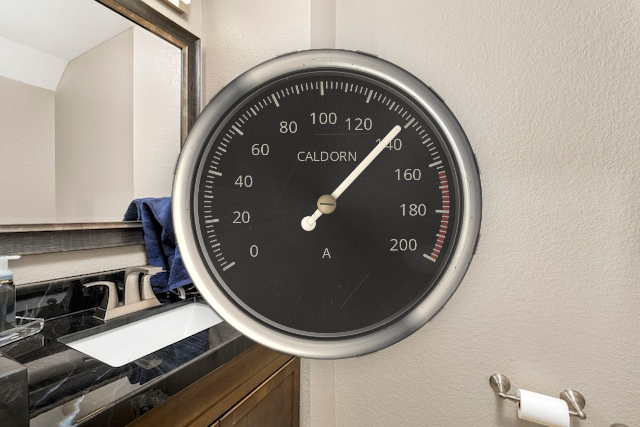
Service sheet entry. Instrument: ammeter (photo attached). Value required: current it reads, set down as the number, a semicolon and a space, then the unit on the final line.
138; A
